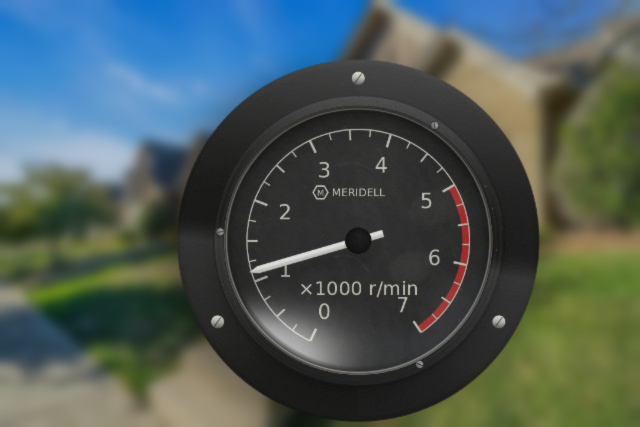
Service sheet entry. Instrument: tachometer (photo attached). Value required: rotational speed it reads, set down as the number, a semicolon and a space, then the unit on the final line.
1125; rpm
